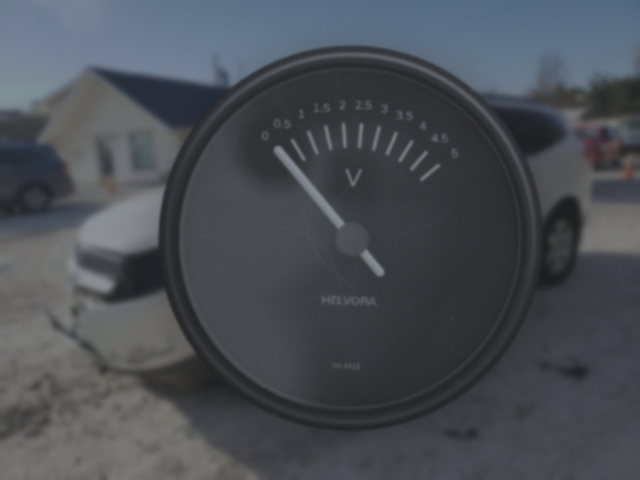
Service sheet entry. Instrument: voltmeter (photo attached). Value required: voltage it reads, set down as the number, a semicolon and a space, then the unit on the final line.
0; V
